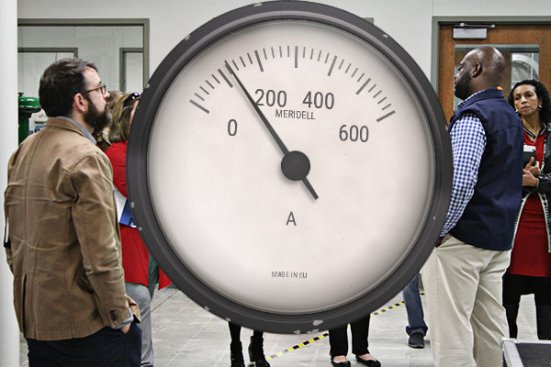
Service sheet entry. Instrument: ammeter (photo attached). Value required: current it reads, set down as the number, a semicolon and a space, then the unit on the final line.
120; A
